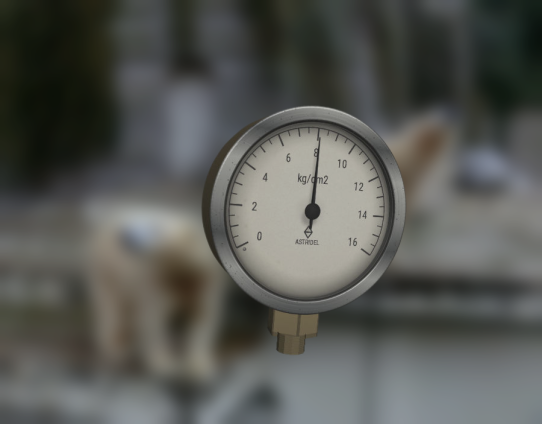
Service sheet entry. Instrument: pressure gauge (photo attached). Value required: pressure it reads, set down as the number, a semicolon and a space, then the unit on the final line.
8; kg/cm²
